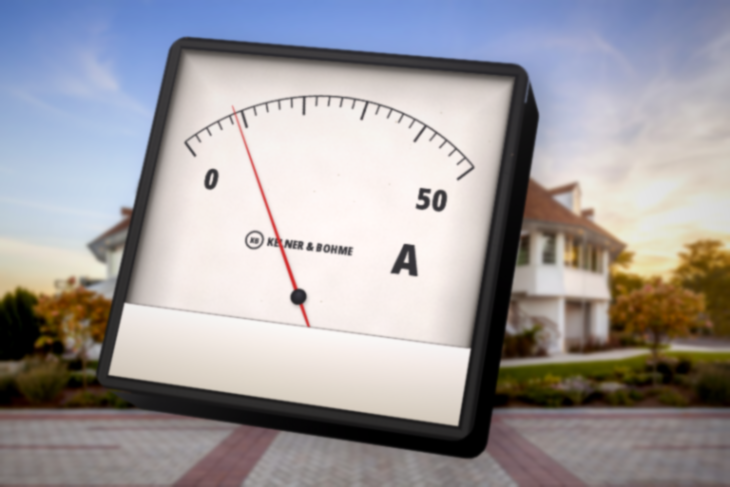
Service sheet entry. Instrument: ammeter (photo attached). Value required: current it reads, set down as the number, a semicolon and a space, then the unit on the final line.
9; A
